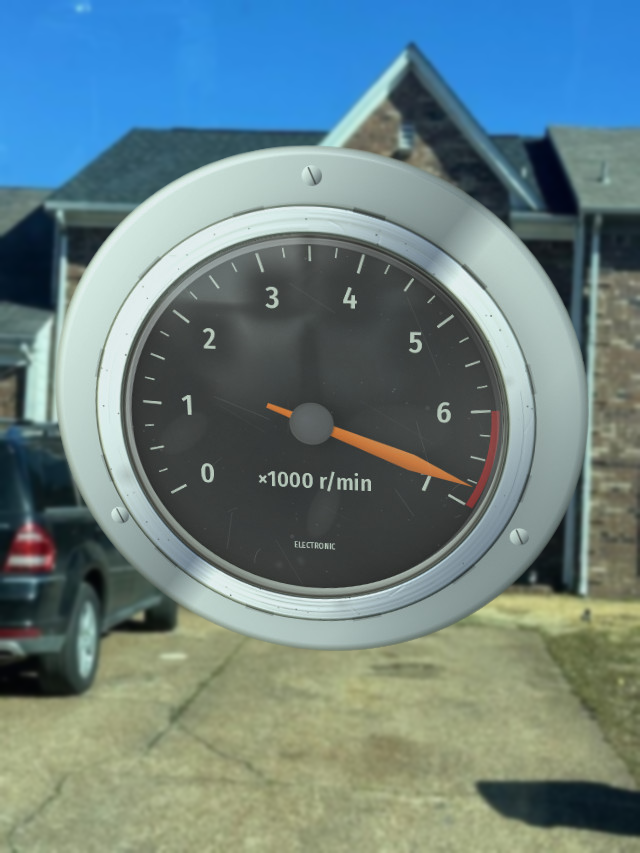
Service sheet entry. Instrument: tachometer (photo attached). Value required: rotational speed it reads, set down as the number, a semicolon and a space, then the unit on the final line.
6750; rpm
